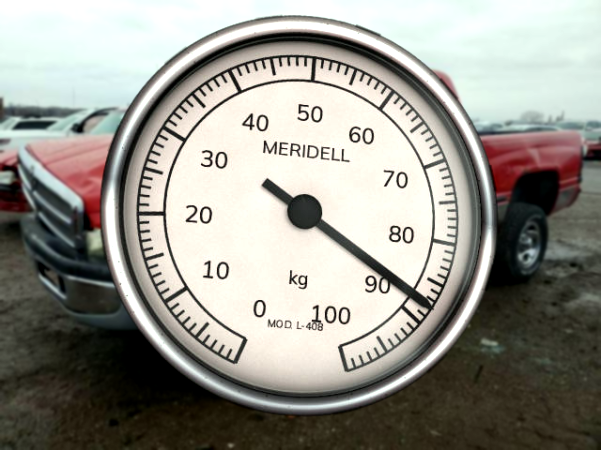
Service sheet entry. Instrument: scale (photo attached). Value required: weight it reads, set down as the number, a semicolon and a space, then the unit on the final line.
88; kg
